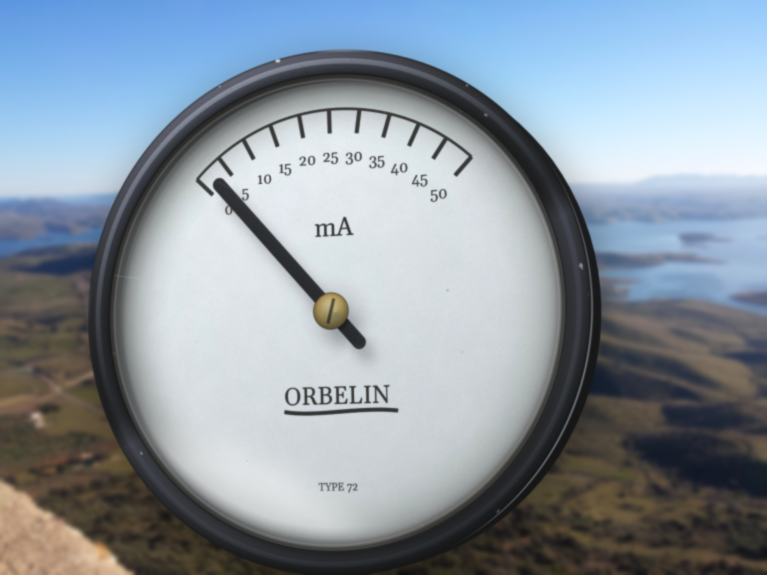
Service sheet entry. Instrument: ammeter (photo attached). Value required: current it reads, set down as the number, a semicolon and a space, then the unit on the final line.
2.5; mA
